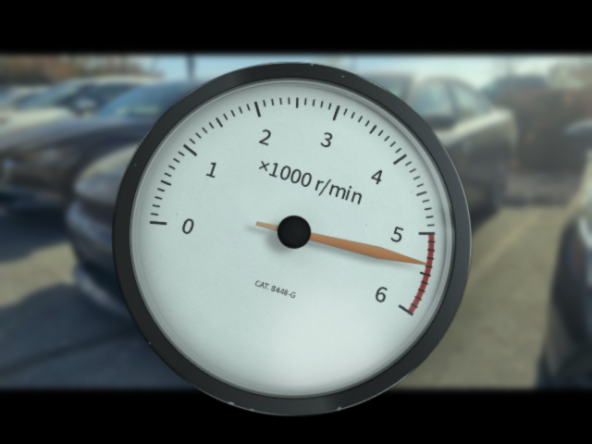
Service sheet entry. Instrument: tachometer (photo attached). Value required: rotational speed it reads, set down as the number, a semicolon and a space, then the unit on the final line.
5400; rpm
